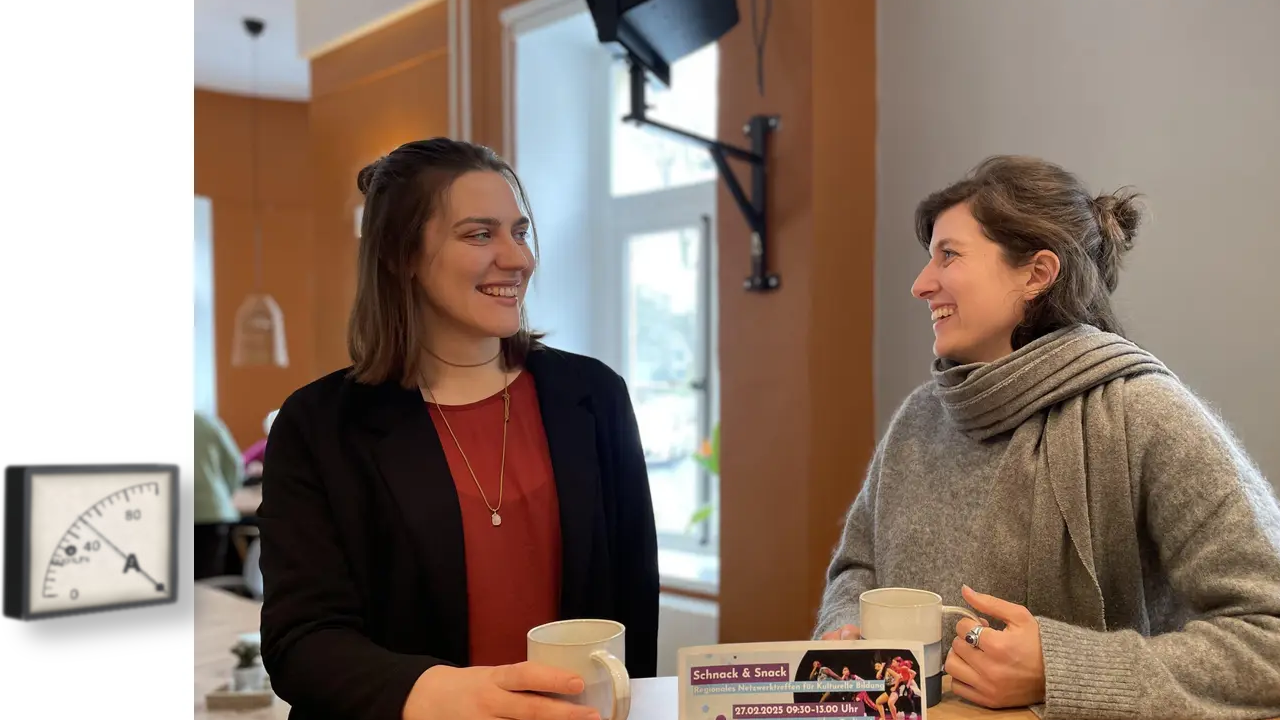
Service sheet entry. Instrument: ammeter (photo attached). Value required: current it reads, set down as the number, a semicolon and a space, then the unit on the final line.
50; A
